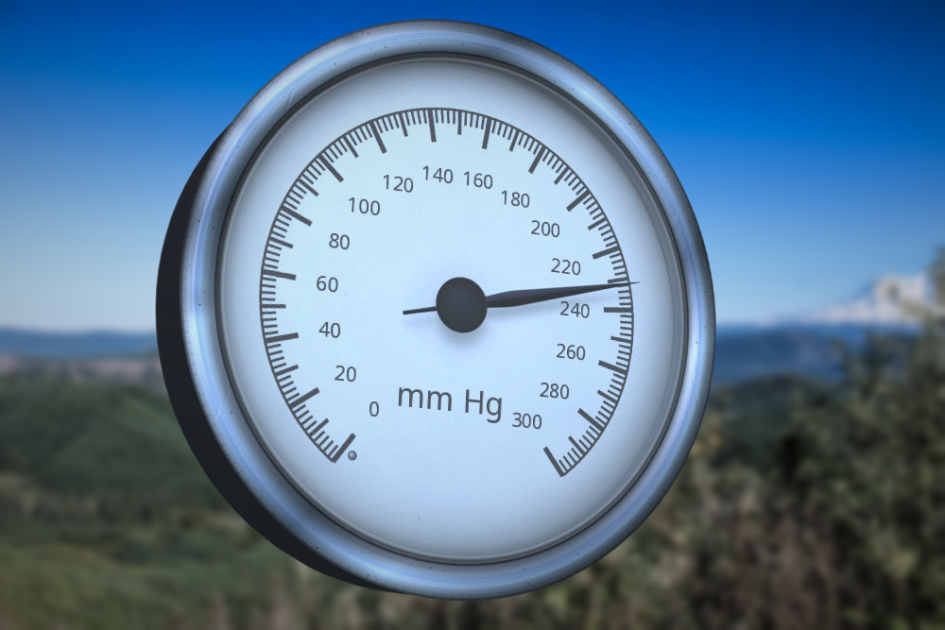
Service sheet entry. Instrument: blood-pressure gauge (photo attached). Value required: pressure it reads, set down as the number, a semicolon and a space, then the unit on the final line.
232; mmHg
